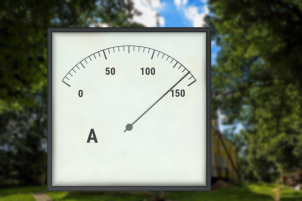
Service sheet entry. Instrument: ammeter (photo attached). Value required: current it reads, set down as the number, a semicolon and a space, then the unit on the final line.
140; A
